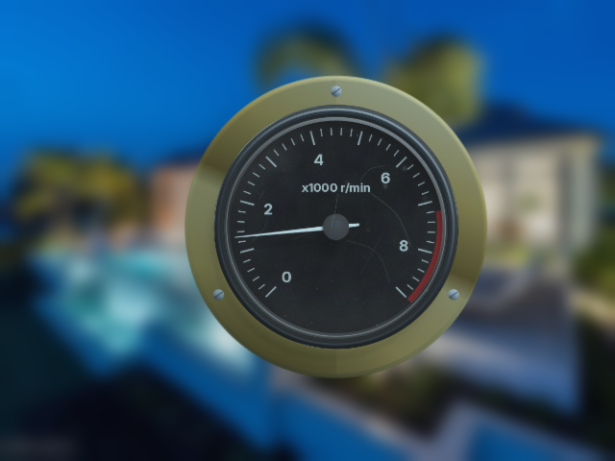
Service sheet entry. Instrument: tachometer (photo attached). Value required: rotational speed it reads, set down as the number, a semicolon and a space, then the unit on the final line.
1300; rpm
